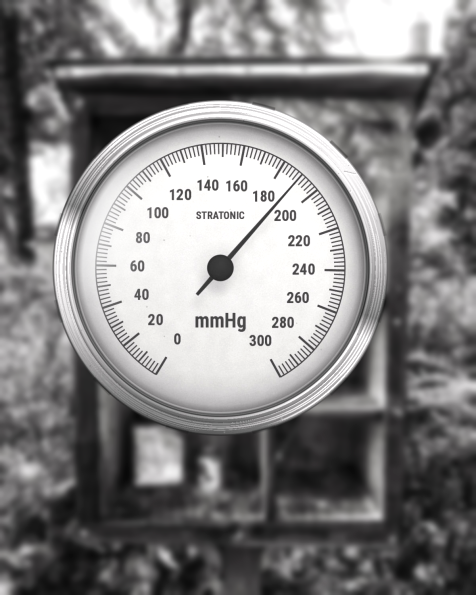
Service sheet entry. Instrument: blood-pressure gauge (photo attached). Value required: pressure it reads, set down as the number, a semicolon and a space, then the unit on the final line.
190; mmHg
